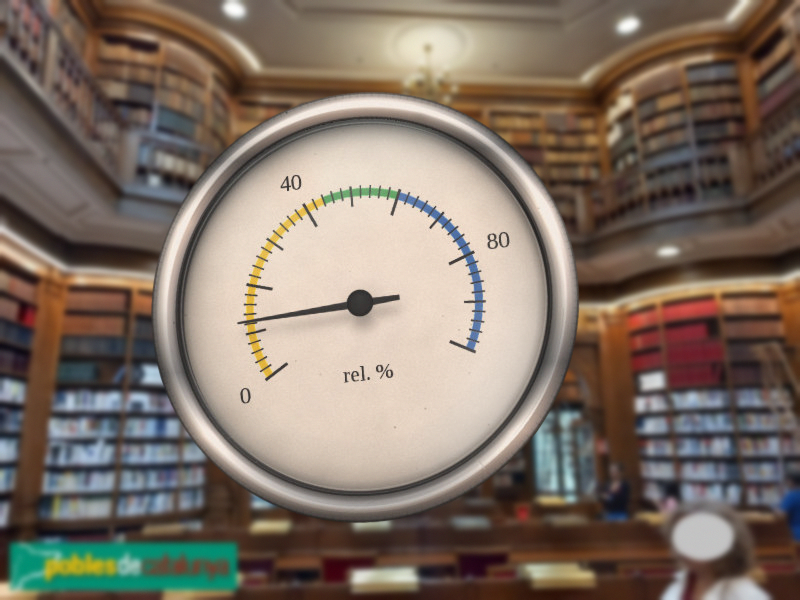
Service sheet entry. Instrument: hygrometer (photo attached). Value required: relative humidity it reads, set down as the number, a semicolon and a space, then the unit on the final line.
12; %
